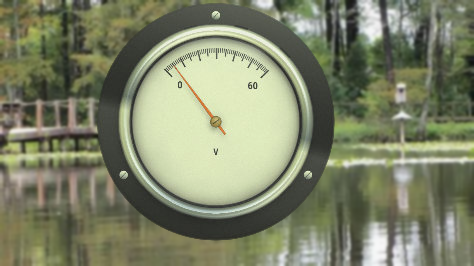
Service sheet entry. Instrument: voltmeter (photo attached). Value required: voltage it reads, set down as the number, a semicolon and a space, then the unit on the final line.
5; V
